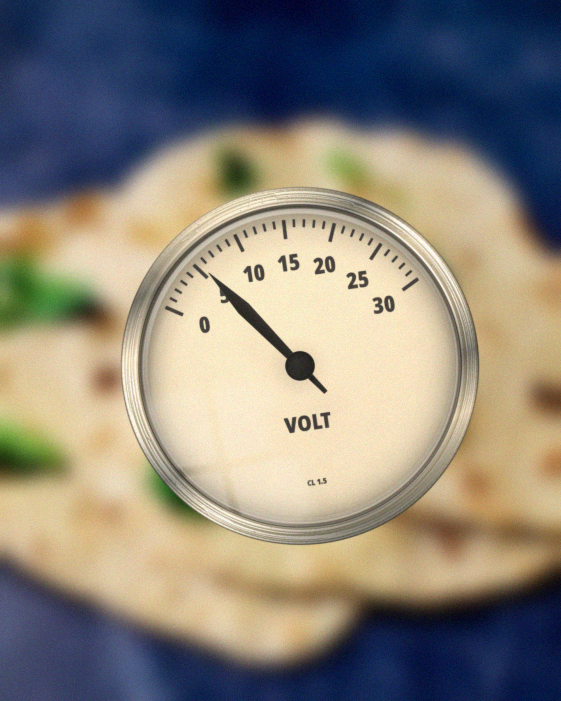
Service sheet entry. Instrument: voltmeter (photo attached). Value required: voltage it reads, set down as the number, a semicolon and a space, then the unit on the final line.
5.5; V
